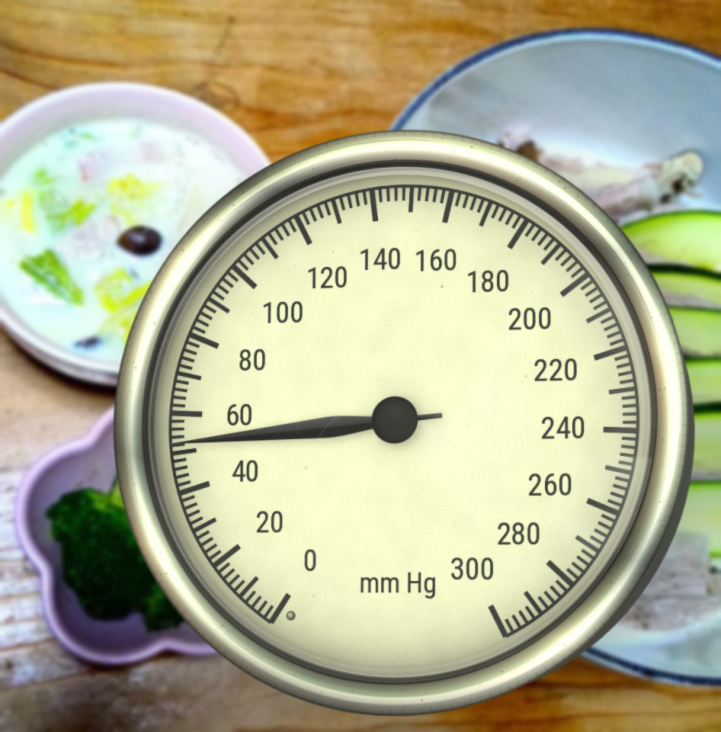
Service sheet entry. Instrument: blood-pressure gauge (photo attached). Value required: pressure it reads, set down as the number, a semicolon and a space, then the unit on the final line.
52; mmHg
